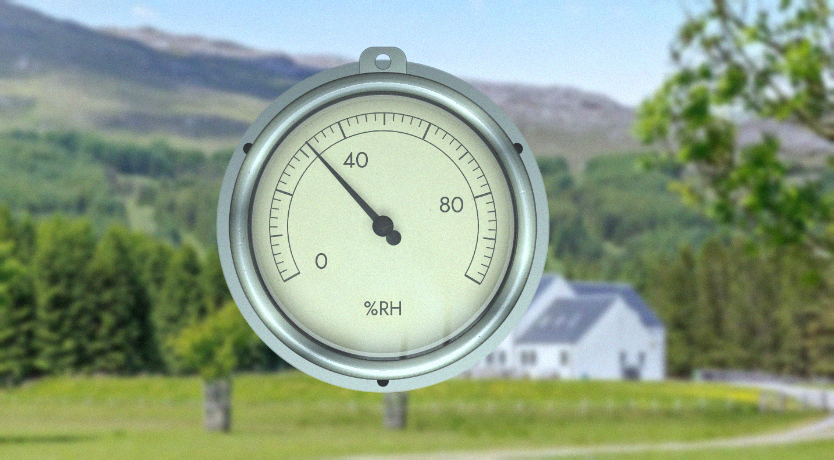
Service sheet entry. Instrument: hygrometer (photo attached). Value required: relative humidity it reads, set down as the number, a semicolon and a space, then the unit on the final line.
32; %
